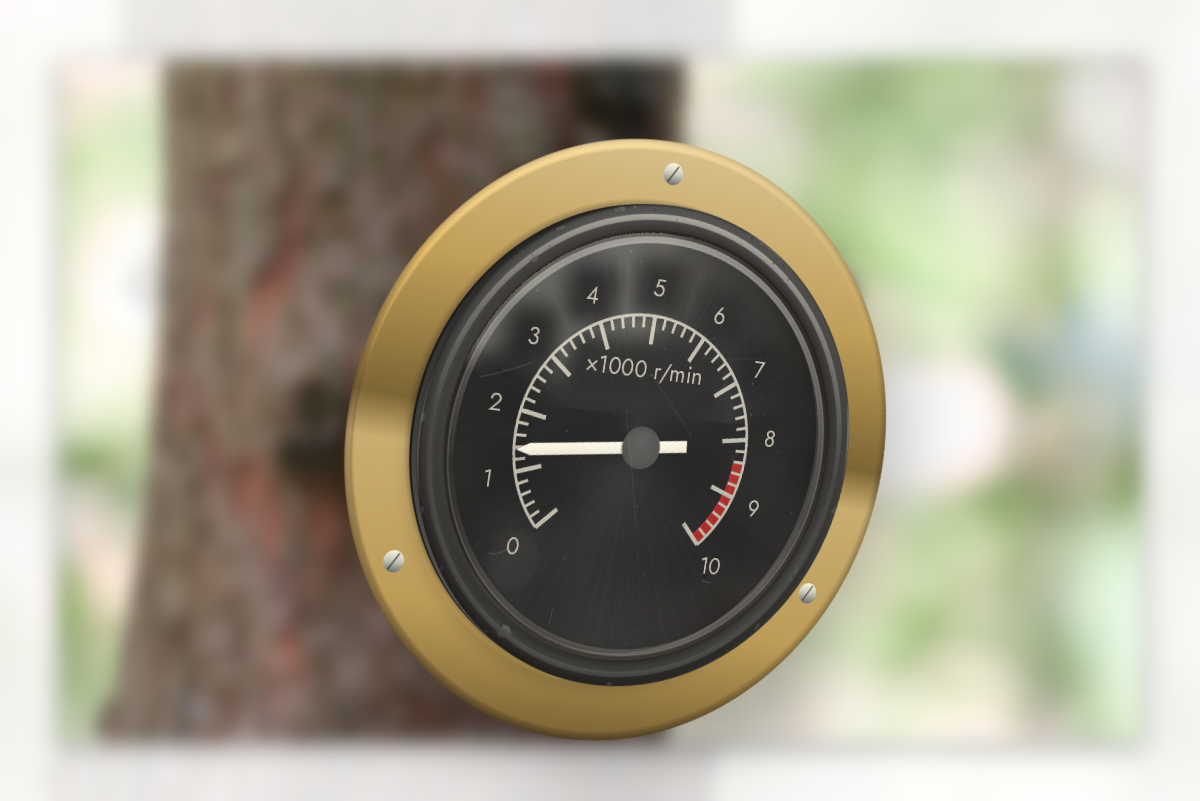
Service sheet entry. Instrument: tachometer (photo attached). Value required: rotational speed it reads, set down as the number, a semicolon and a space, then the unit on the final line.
1400; rpm
